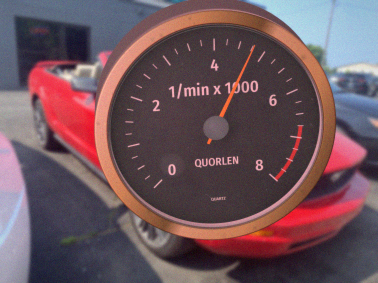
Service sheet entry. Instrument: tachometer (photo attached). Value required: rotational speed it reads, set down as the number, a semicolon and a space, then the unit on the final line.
4750; rpm
